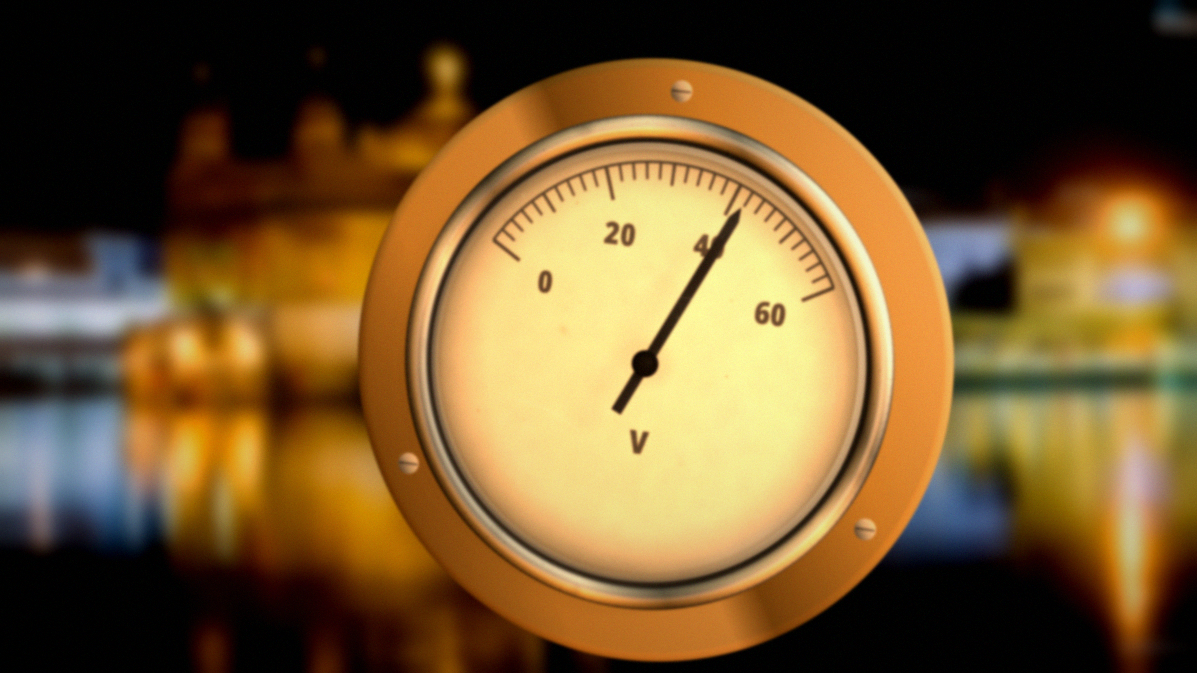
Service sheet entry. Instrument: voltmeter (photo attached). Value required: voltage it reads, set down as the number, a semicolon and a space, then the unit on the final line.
42; V
